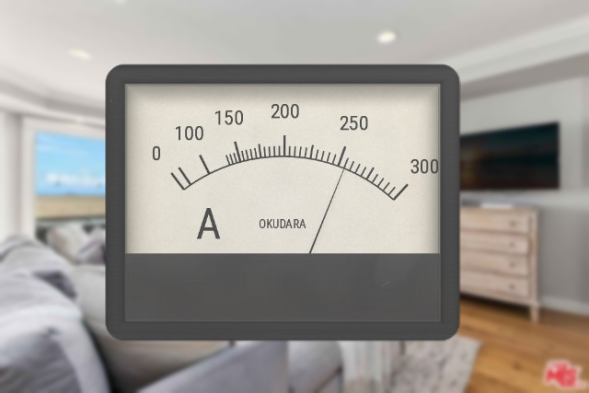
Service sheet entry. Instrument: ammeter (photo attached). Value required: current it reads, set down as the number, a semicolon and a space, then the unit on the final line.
255; A
